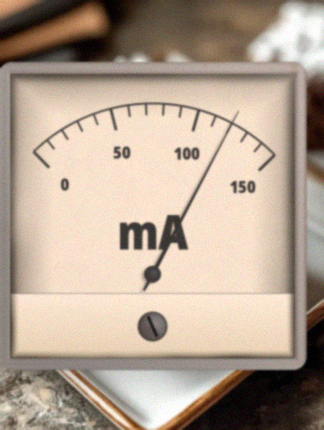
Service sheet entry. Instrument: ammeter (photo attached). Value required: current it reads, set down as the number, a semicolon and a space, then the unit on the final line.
120; mA
